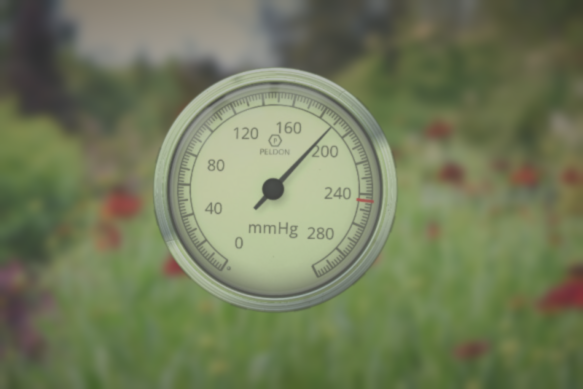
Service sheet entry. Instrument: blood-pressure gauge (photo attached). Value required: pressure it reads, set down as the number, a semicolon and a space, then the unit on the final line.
190; mmHg
